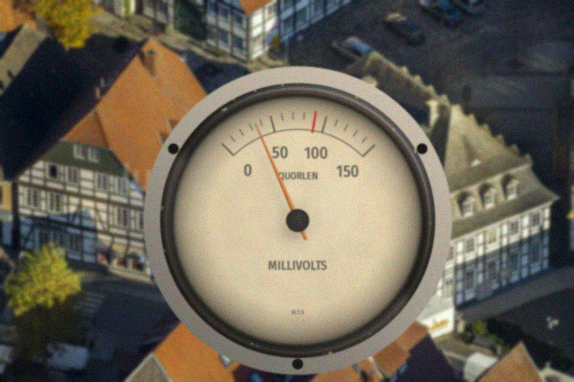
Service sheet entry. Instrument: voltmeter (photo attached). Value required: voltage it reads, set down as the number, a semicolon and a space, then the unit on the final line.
35; mV
